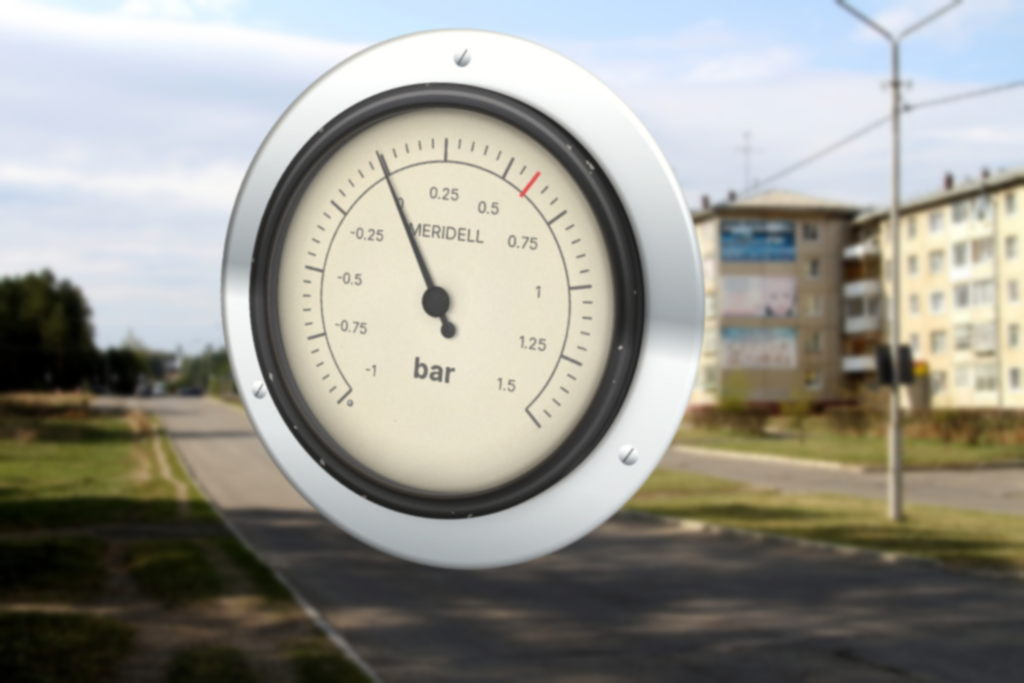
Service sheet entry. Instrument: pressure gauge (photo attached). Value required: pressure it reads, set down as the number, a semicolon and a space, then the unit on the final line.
0; bar
